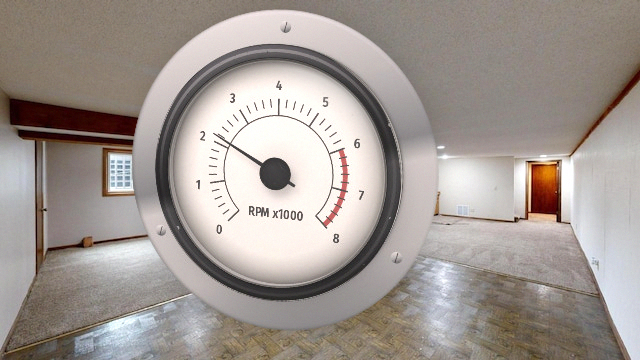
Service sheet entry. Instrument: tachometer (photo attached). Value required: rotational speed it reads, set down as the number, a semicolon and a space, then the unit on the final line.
2200; rpm
